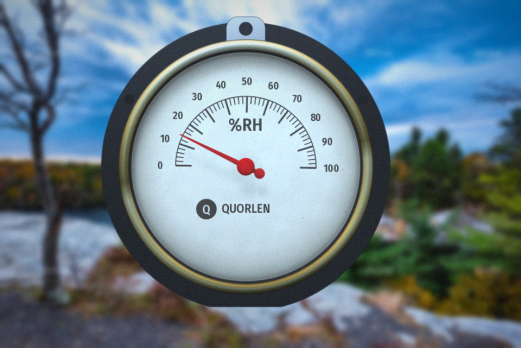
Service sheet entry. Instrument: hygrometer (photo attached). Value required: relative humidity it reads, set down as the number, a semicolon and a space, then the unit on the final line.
14; %
